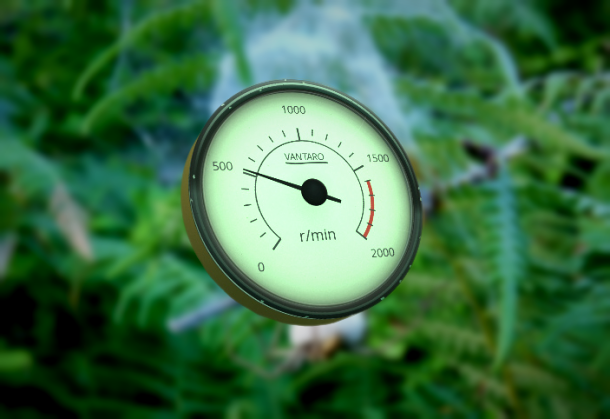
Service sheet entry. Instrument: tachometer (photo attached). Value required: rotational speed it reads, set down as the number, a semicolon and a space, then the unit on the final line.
500; rpm
